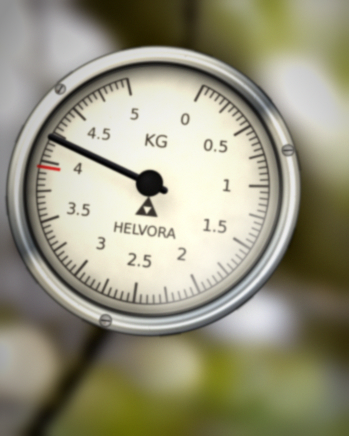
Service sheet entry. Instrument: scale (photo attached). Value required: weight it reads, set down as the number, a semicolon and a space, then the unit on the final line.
4.2; kg
